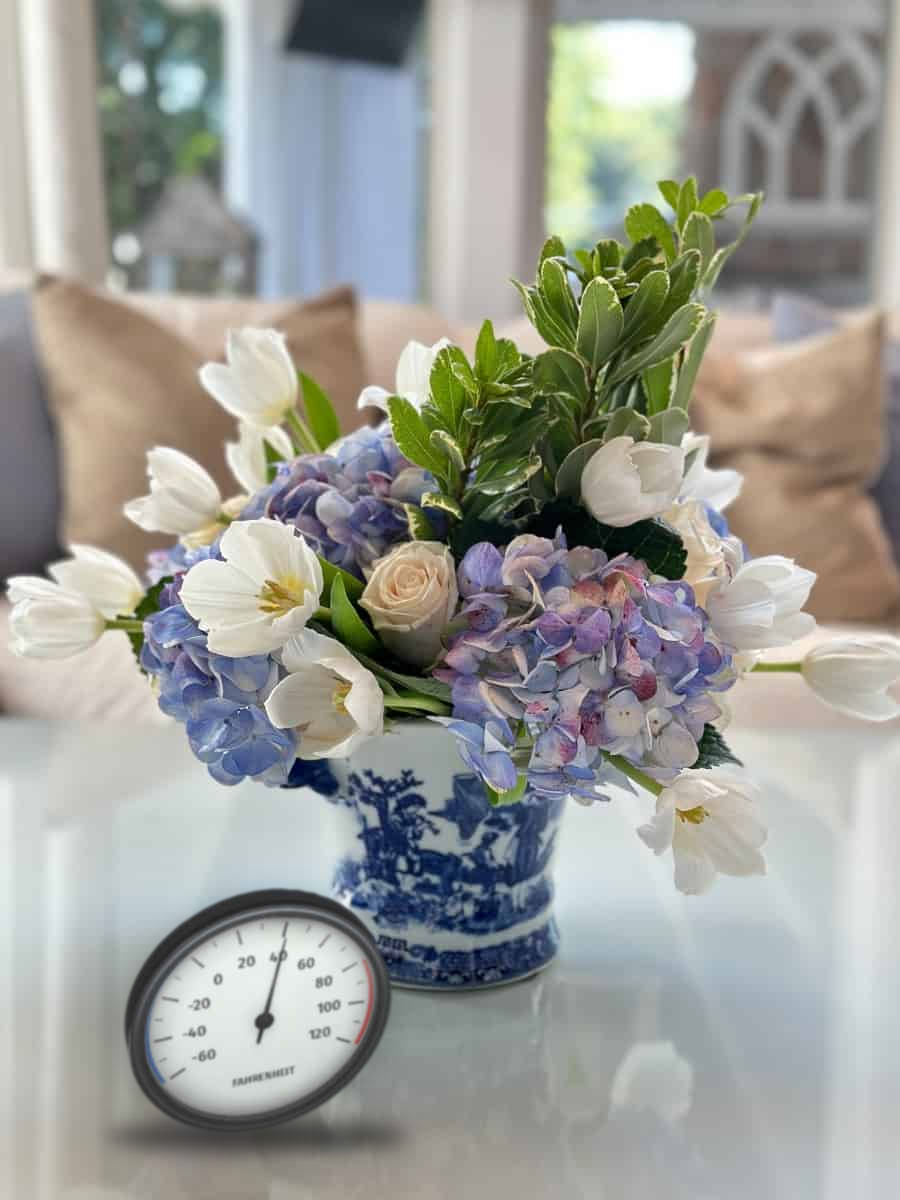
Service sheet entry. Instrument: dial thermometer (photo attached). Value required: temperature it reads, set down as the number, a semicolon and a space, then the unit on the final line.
40; °F
